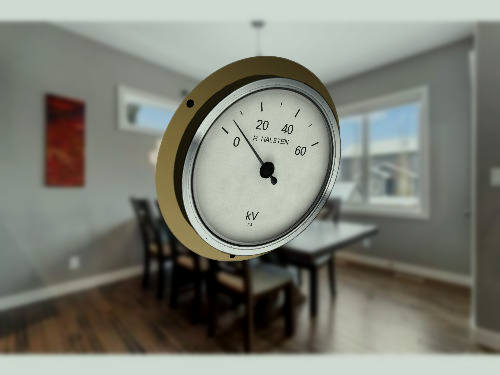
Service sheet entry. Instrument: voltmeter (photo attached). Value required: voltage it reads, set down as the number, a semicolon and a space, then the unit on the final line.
5; kV
